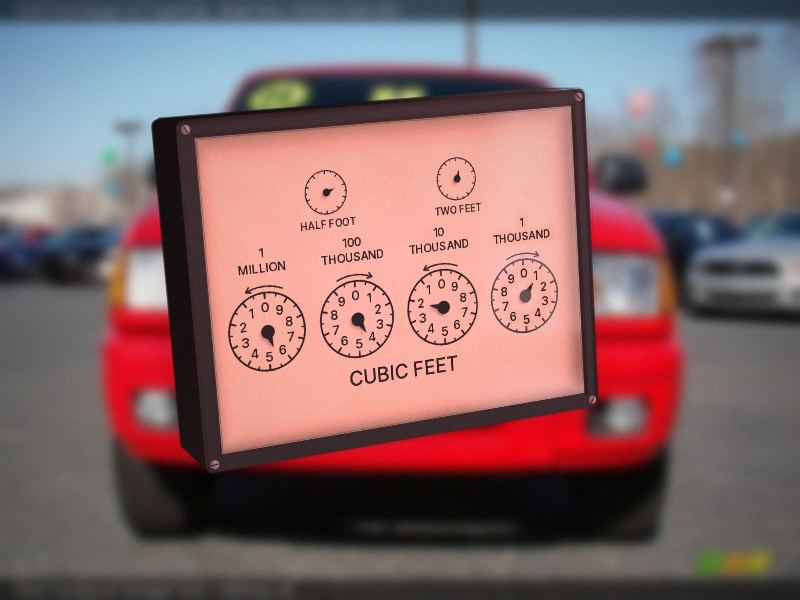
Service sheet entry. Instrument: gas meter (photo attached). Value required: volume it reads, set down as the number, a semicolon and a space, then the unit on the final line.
542100; ft³
